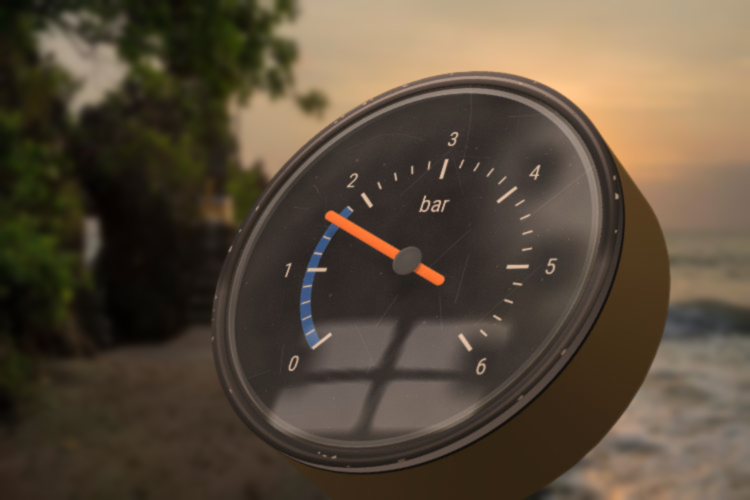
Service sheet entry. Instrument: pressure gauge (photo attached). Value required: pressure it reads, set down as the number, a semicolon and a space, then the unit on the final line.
1.6; bar
